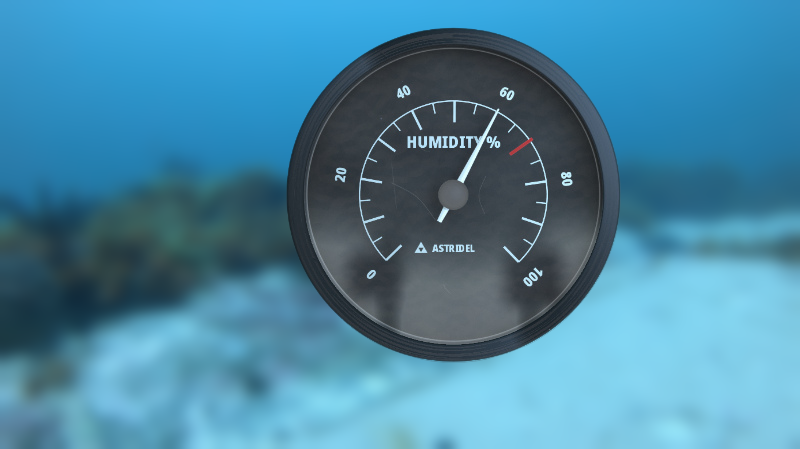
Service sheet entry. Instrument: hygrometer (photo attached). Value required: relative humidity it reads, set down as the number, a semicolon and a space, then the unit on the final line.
60; %
